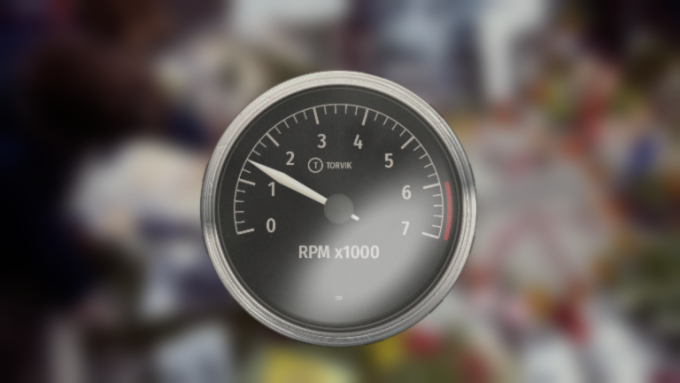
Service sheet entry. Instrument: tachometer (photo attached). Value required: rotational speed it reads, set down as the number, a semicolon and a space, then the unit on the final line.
1400; rpm
